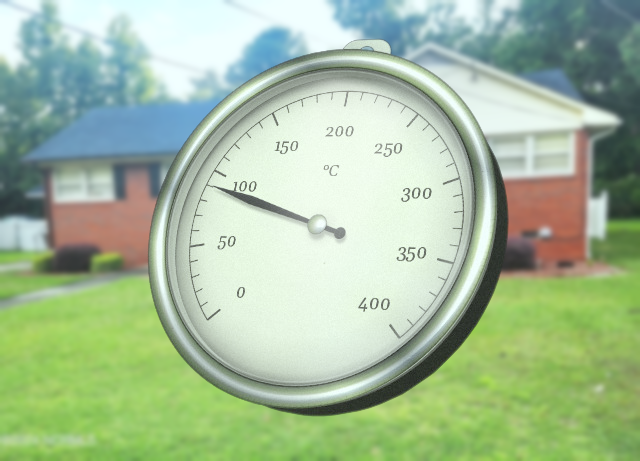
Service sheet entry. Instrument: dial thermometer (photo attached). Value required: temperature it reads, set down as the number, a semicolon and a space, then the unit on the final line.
90; °C
